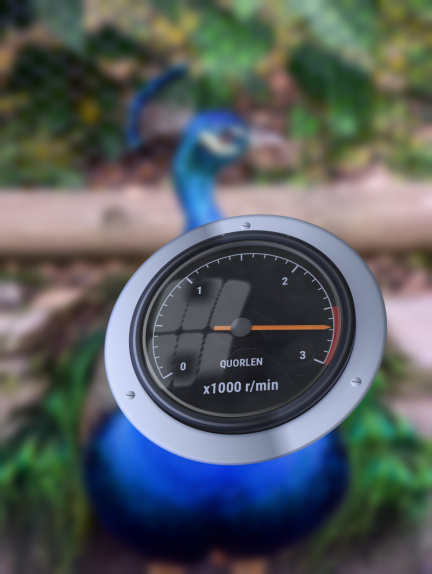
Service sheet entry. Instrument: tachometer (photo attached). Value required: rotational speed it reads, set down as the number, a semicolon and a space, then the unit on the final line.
2700; rpm
